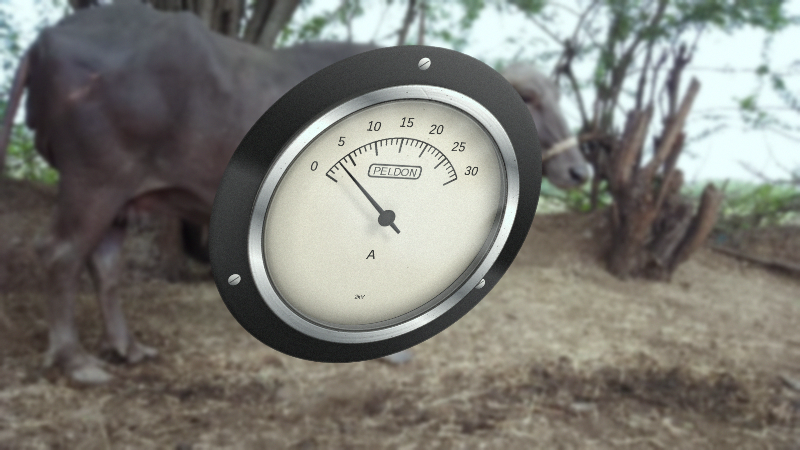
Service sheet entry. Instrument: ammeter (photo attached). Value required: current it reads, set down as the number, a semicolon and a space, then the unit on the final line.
3; A
